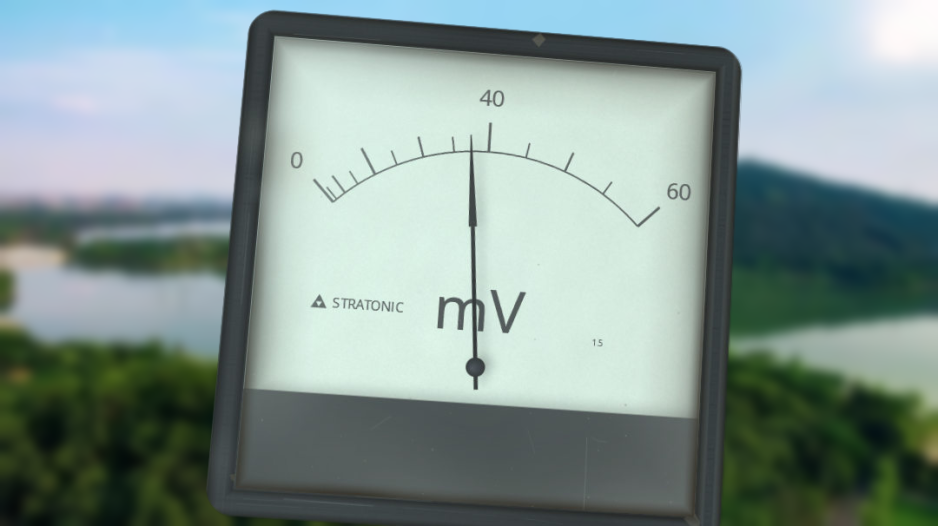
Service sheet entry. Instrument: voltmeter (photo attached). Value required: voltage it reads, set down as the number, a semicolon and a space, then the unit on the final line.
37.5; mV
